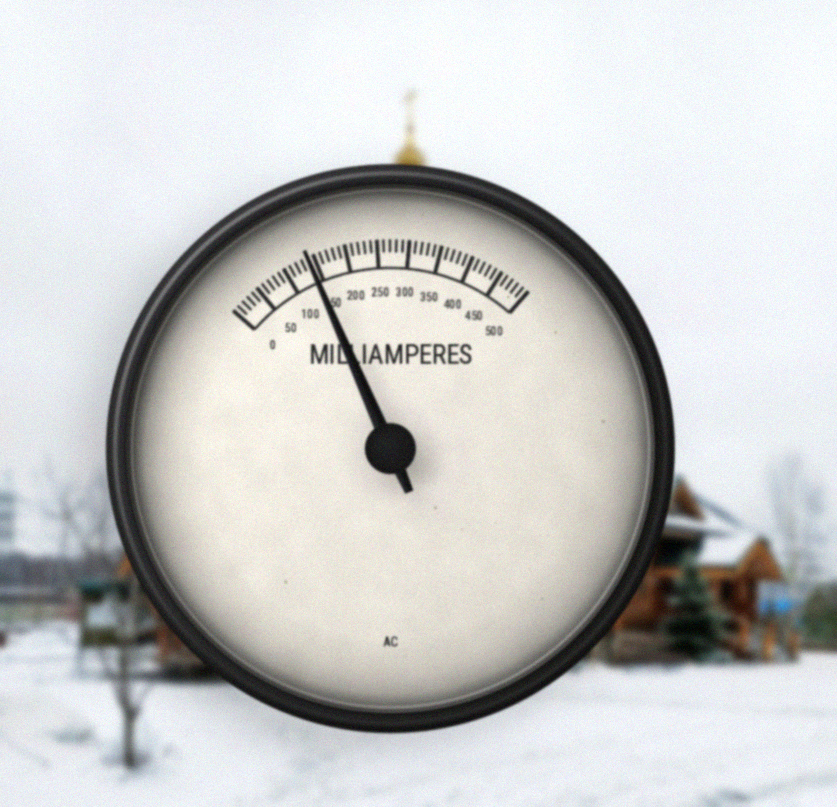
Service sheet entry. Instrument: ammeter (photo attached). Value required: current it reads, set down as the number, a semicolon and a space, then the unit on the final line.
140; mA
